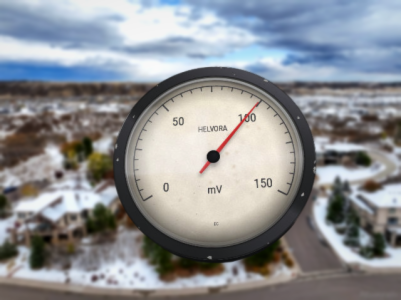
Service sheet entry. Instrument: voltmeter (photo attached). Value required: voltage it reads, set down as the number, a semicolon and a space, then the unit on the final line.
100; mV
